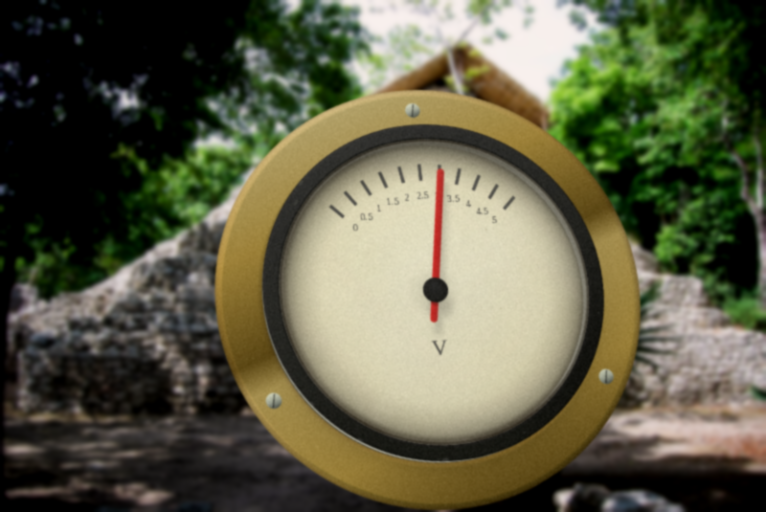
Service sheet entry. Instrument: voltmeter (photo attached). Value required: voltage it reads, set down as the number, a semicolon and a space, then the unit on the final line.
3; V
